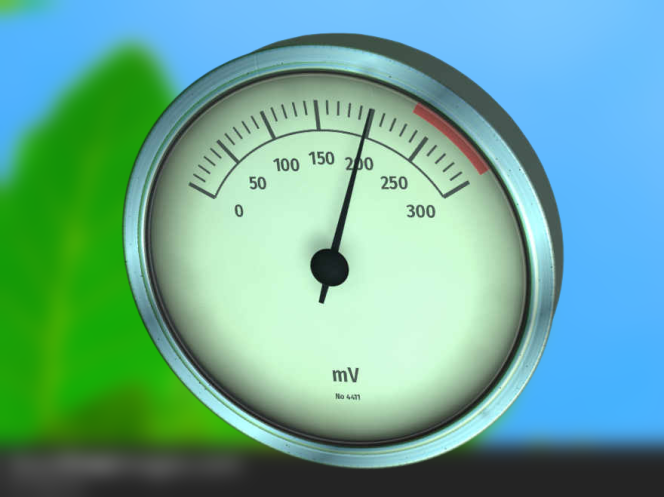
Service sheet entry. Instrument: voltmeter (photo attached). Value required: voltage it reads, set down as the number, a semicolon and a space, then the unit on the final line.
200; mV
